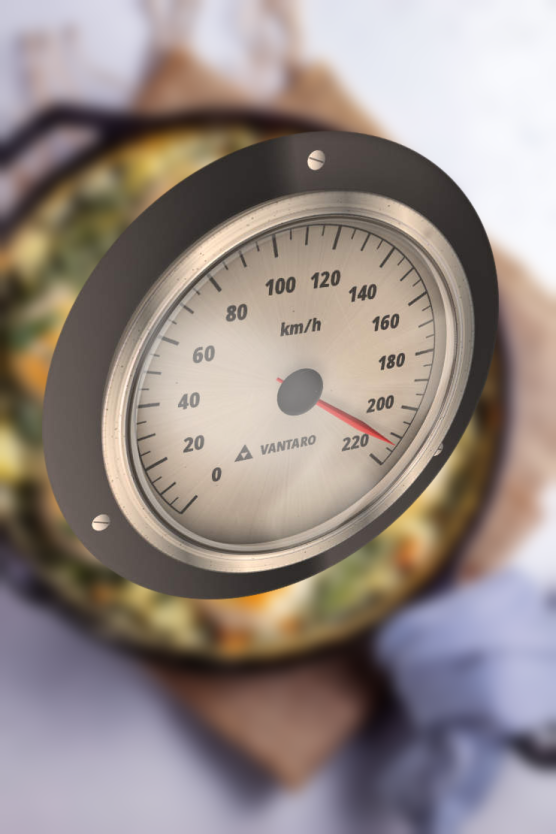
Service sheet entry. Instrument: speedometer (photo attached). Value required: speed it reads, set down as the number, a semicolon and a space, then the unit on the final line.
212.5; km/h
